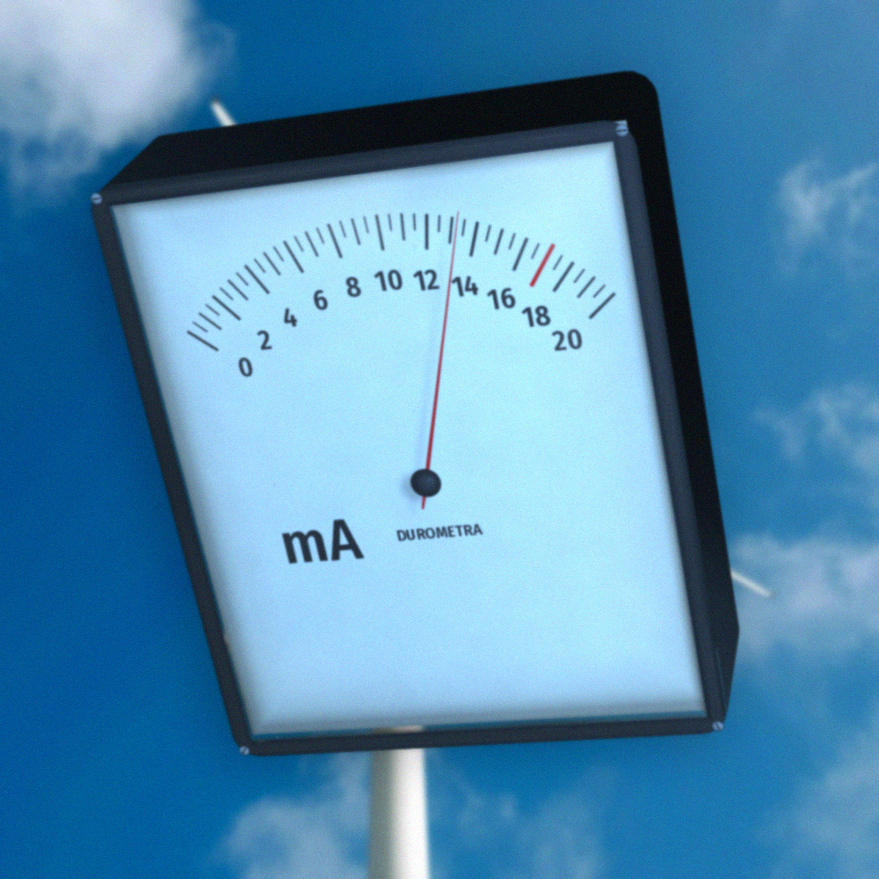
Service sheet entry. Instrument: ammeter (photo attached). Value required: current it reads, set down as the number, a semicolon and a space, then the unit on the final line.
13.25; mA
